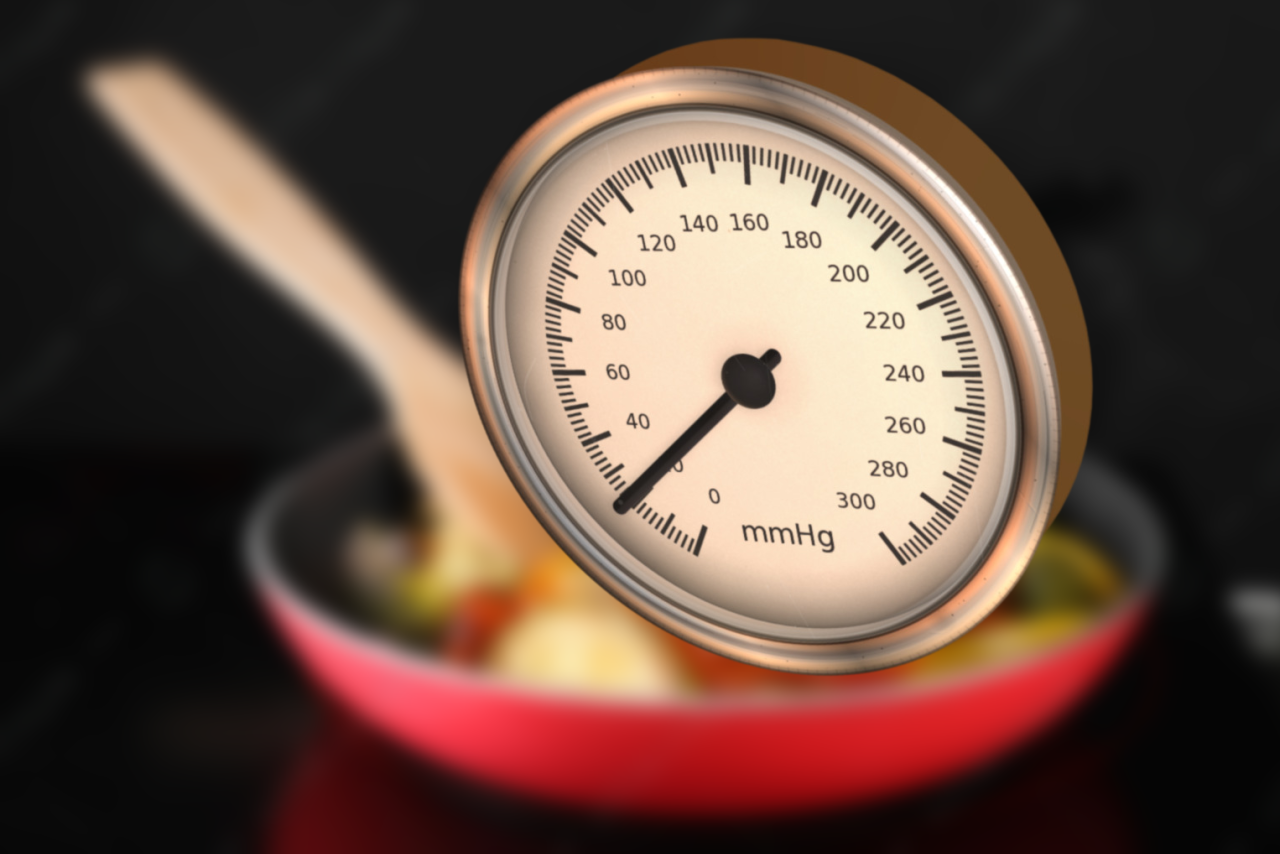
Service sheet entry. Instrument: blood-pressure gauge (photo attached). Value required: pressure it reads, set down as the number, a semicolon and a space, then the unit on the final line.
22; mmHg
